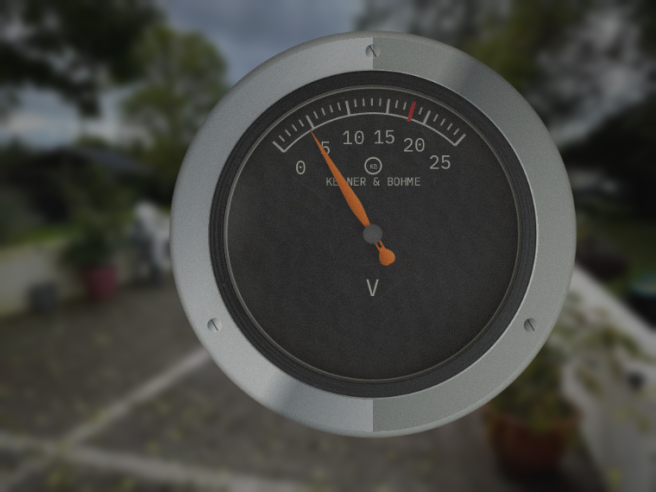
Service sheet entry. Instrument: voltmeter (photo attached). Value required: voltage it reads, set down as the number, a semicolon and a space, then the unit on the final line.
4.5; V
